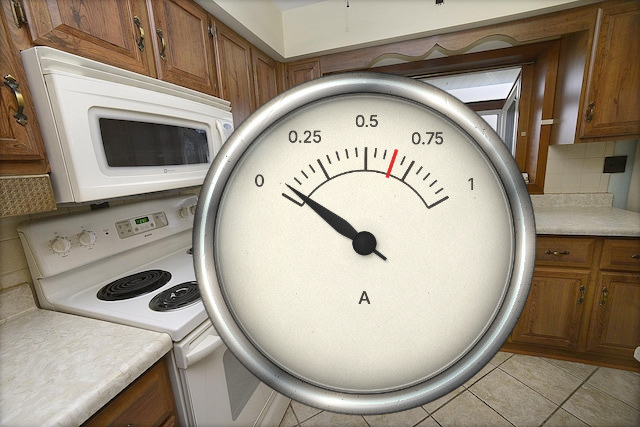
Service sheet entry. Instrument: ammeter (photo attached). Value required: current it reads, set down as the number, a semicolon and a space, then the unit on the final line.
0.05; A
